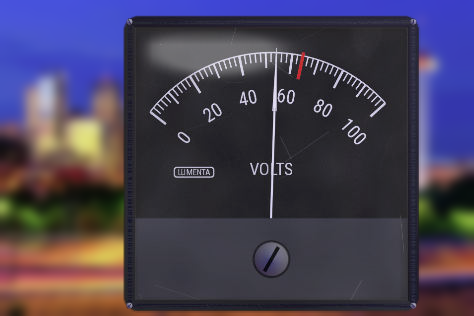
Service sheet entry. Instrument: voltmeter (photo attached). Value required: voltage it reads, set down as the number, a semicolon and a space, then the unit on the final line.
54; V
